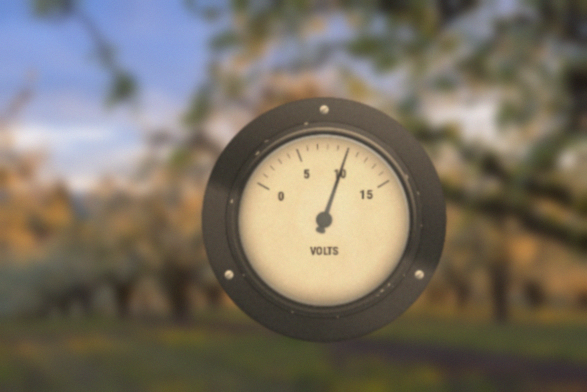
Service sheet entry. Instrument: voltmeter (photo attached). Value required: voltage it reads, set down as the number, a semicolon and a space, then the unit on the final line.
10; V
